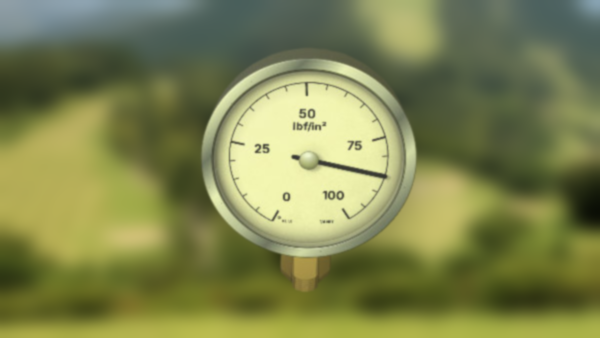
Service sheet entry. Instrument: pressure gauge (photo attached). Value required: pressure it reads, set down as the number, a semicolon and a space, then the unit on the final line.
85; psi
